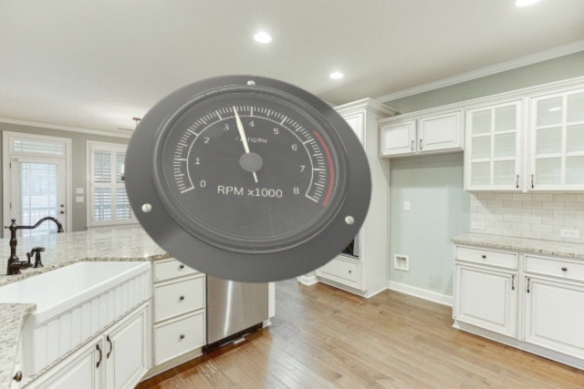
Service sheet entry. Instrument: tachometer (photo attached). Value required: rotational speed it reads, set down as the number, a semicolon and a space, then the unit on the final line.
3500; rpm
